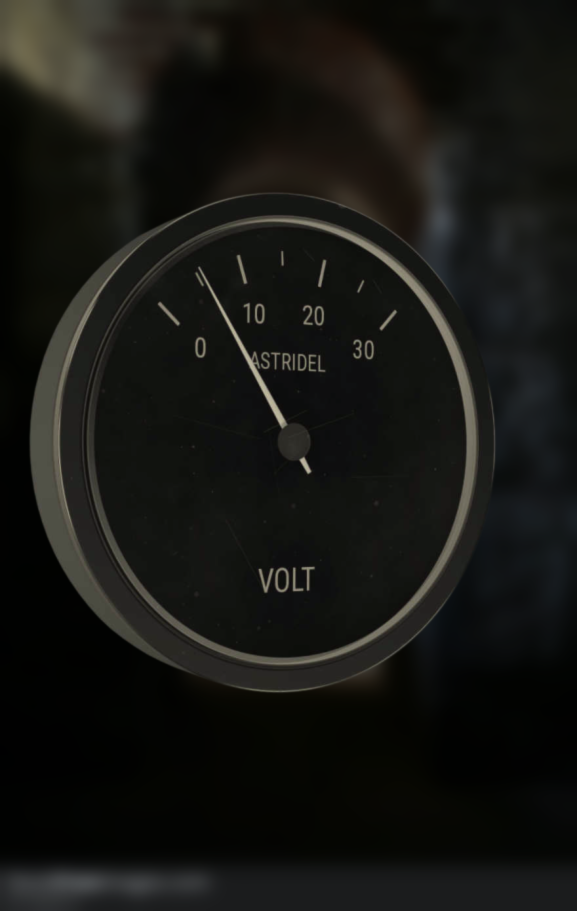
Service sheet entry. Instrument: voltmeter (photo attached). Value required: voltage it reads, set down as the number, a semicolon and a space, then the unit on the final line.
5; V
